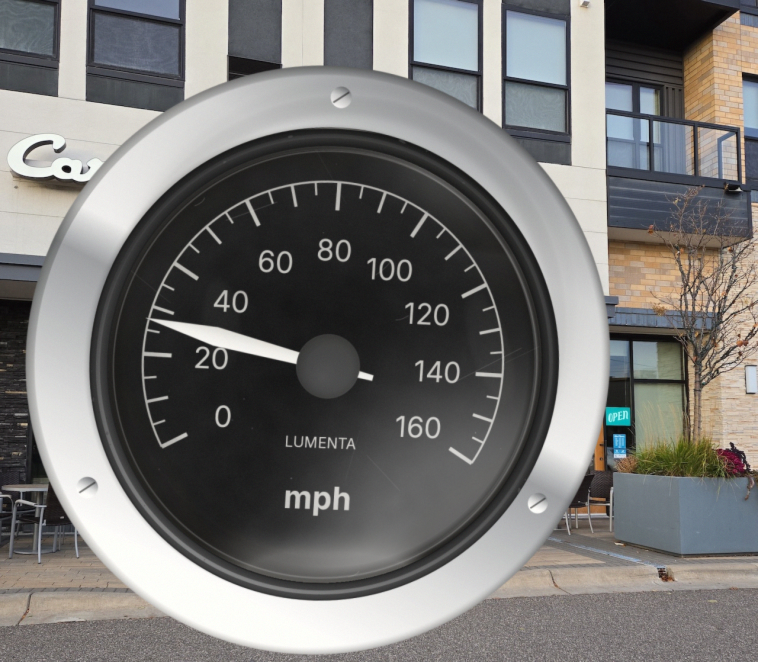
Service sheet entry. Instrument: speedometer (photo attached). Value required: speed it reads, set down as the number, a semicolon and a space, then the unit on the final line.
27.5; mph
